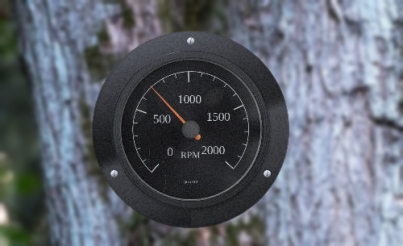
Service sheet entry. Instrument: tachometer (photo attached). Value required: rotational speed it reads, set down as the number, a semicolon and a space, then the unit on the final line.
700; rpm
